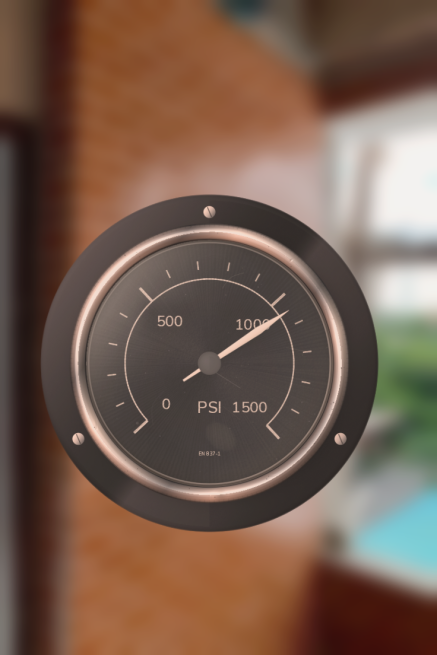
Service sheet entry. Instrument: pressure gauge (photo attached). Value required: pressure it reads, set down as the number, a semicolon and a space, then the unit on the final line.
1050; psi
